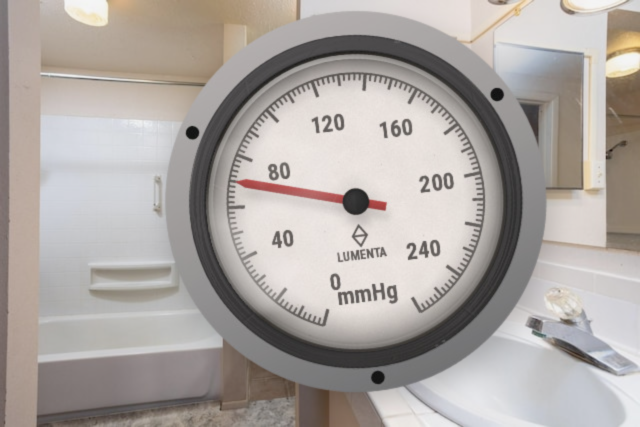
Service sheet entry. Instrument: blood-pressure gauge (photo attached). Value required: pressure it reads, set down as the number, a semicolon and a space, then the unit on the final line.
70; mmHg
